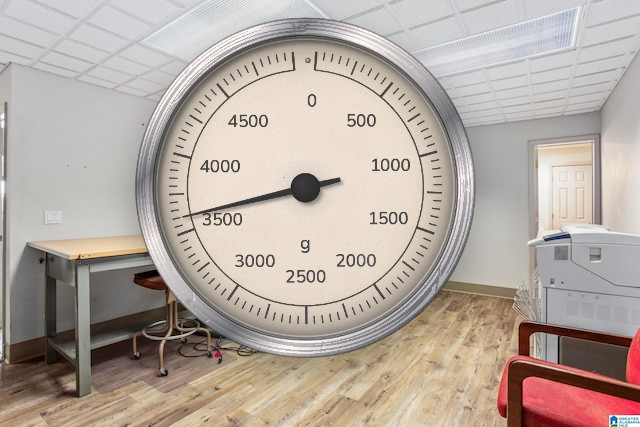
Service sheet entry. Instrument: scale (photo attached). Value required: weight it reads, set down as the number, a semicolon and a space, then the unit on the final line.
3600; g
